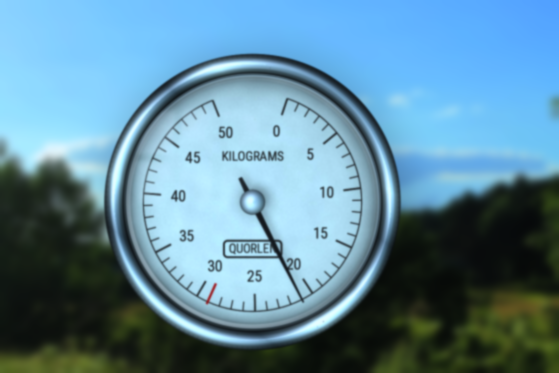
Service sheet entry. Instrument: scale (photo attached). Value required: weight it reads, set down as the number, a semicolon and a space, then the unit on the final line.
21; kg
